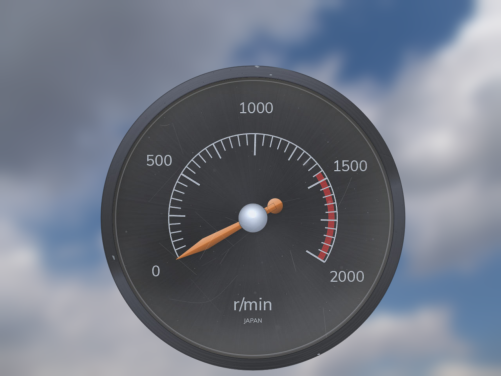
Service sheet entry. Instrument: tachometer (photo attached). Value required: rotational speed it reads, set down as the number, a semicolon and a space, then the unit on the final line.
0; rpm
